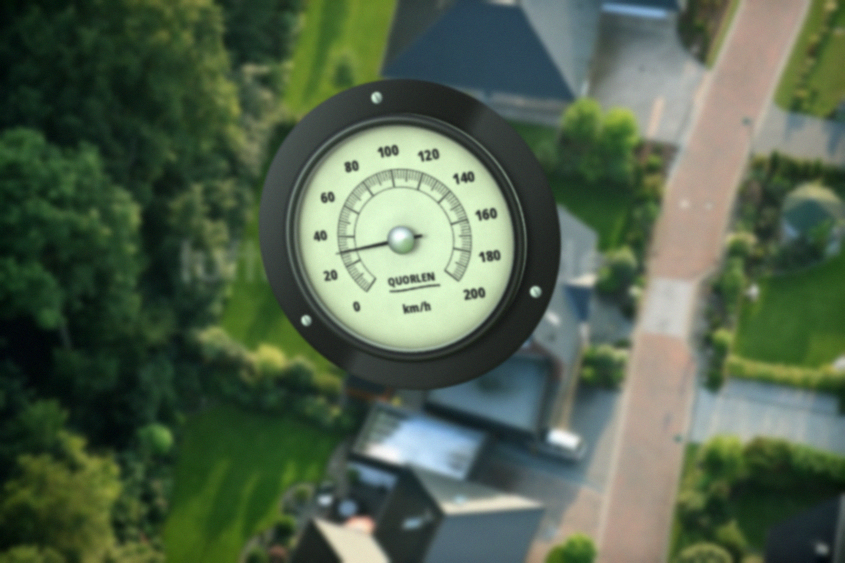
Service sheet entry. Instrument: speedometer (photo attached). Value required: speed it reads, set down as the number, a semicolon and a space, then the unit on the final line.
30; km/h
